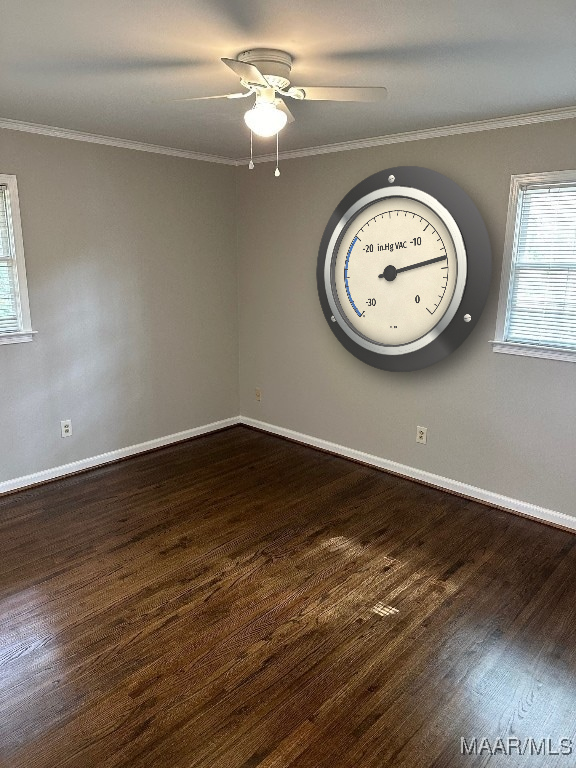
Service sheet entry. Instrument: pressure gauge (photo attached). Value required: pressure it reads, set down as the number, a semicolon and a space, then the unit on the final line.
-6; inHg
